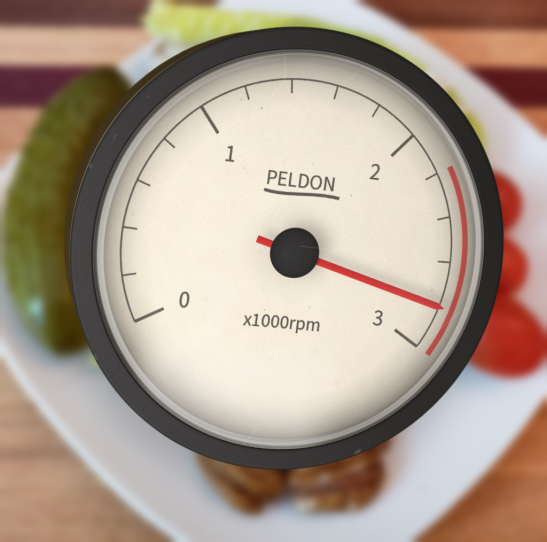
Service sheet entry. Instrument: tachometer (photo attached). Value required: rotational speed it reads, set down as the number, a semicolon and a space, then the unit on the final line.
2800; rpm
